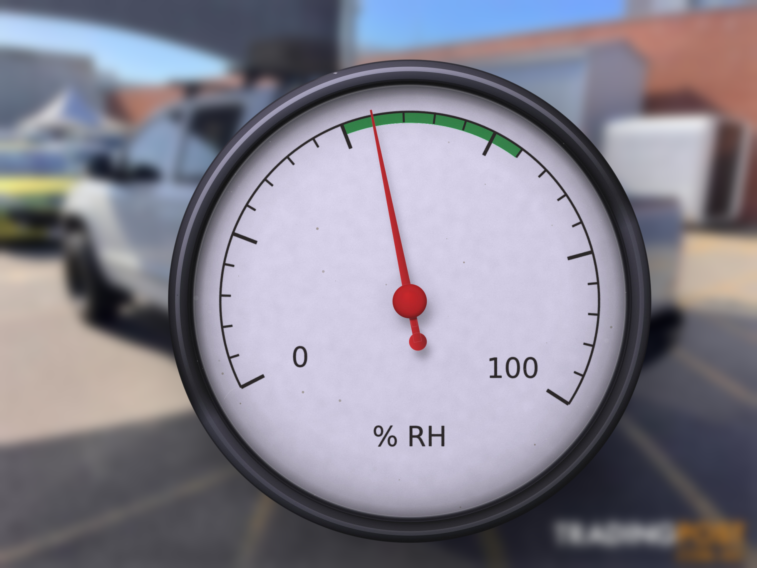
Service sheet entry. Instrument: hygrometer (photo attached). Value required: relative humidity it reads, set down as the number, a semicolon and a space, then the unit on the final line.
44; %
